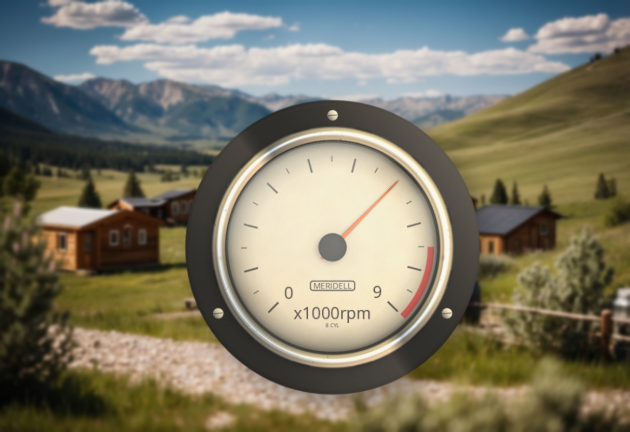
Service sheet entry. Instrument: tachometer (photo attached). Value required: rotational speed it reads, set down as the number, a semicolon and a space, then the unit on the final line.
6000; rpm
